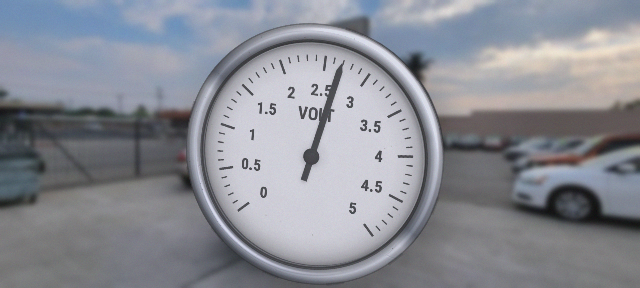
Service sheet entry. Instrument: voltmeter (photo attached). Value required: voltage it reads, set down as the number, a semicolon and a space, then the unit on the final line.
2.7; V
